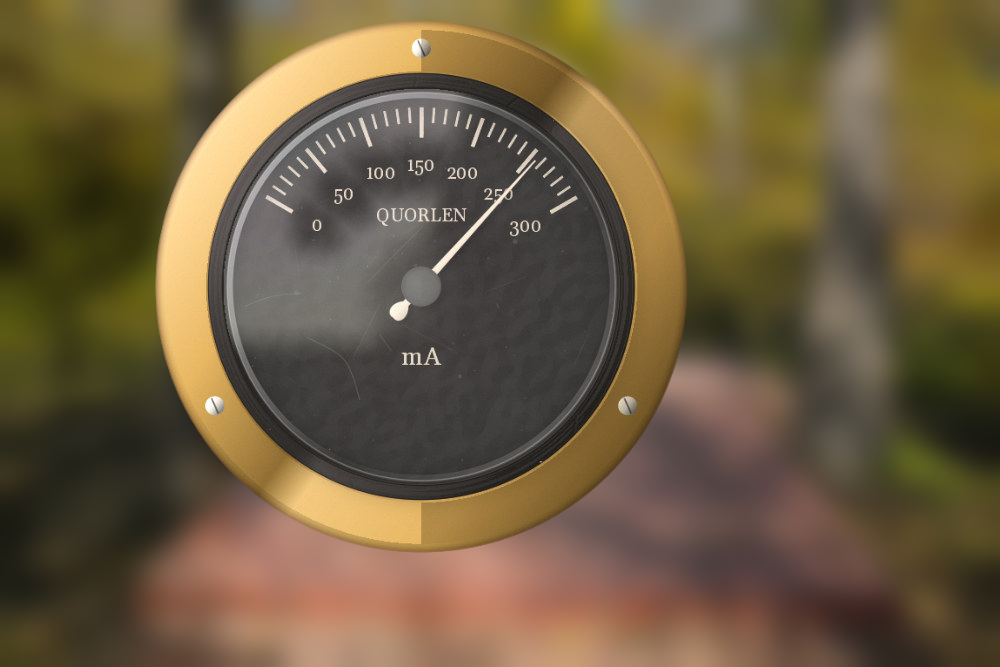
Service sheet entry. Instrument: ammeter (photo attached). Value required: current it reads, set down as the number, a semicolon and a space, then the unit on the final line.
255; mA
